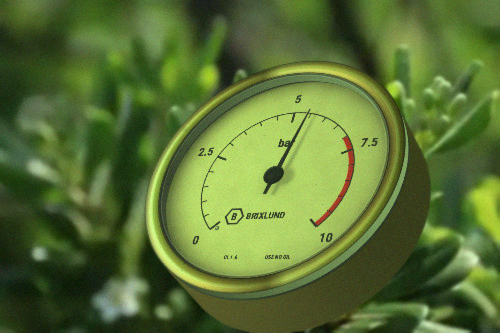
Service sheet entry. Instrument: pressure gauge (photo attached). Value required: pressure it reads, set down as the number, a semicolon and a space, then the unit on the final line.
5.5; bar
